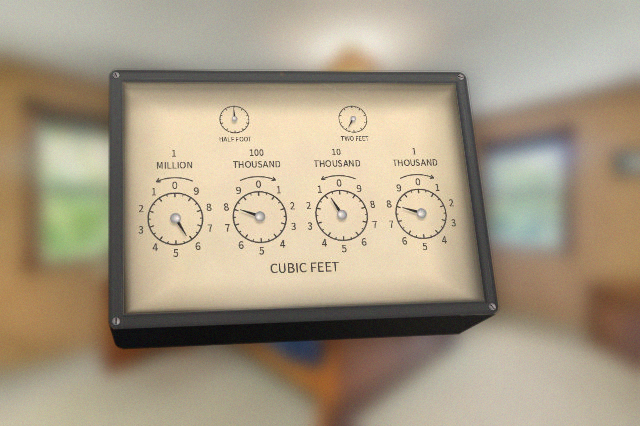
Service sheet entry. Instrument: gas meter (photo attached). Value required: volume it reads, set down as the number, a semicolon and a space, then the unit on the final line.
580800; ft³
